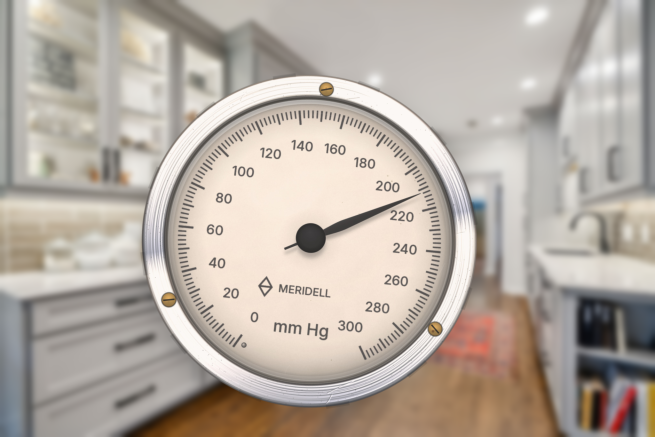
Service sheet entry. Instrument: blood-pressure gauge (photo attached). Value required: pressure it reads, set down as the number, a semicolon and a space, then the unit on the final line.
212; mmHg
